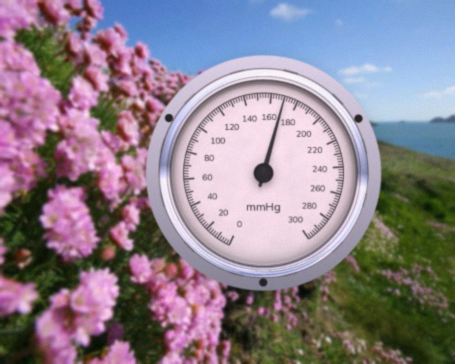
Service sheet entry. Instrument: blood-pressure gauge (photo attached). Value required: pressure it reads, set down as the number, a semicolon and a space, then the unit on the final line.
170; mmHg
